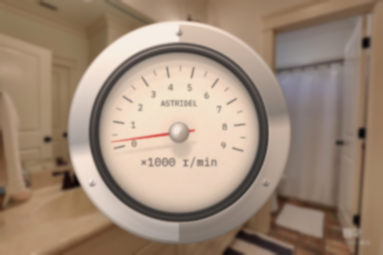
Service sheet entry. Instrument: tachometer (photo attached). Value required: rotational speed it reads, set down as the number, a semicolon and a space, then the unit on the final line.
250; rpm
